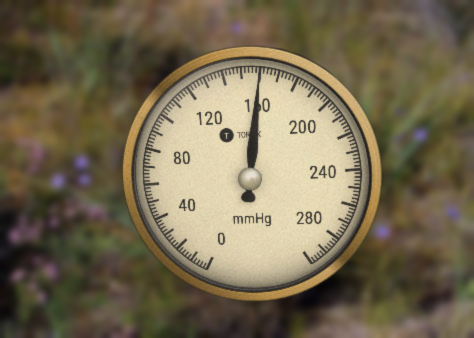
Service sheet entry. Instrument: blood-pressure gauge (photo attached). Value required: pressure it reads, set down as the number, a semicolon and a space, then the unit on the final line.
160; mmHg
